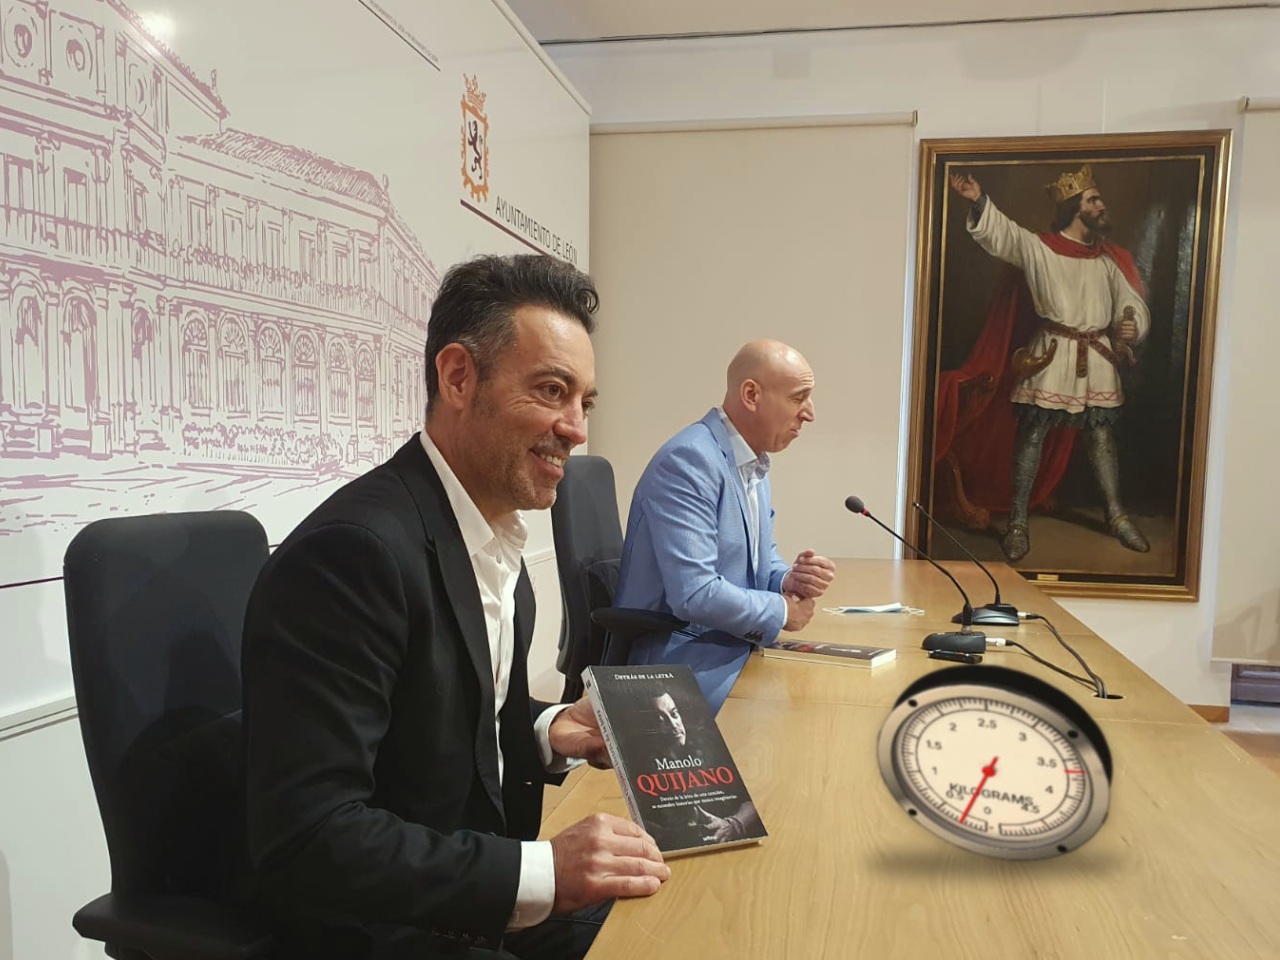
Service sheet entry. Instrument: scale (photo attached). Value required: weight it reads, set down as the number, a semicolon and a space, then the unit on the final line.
0.25; kg
